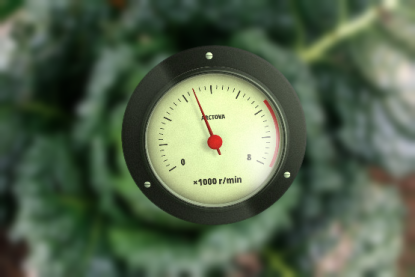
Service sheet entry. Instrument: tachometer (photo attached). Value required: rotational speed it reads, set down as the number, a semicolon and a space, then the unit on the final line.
3400; rpm
